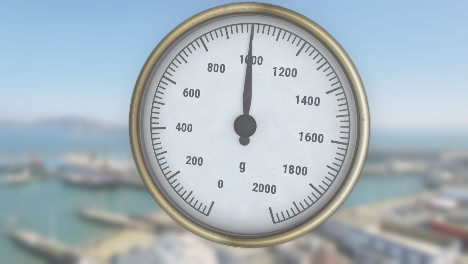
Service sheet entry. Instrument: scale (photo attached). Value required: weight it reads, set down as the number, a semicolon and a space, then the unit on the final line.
1000; g
